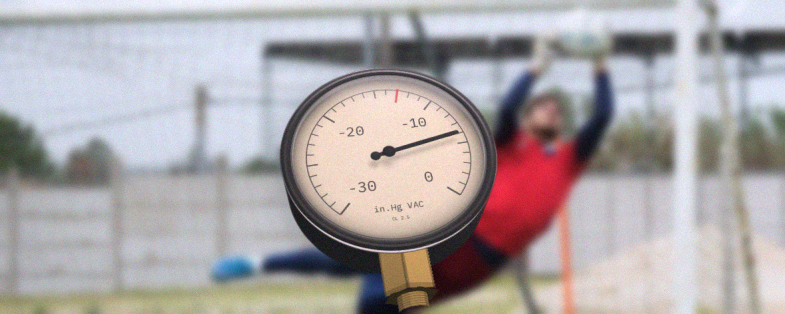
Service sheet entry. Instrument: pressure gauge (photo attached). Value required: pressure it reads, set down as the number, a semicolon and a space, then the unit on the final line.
-6; inHg
